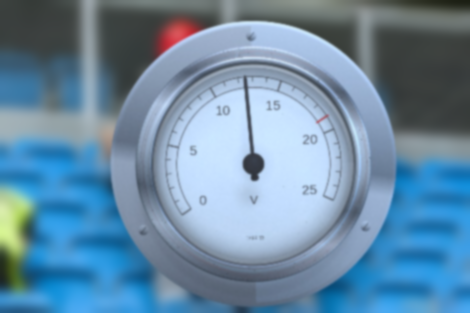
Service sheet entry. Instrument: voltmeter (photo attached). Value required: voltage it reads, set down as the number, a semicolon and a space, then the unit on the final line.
12.5; V
